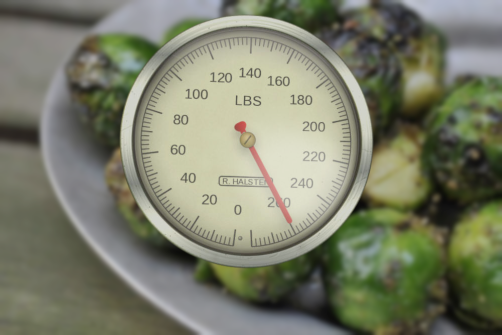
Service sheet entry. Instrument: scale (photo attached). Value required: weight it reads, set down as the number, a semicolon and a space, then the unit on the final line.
260; lb
